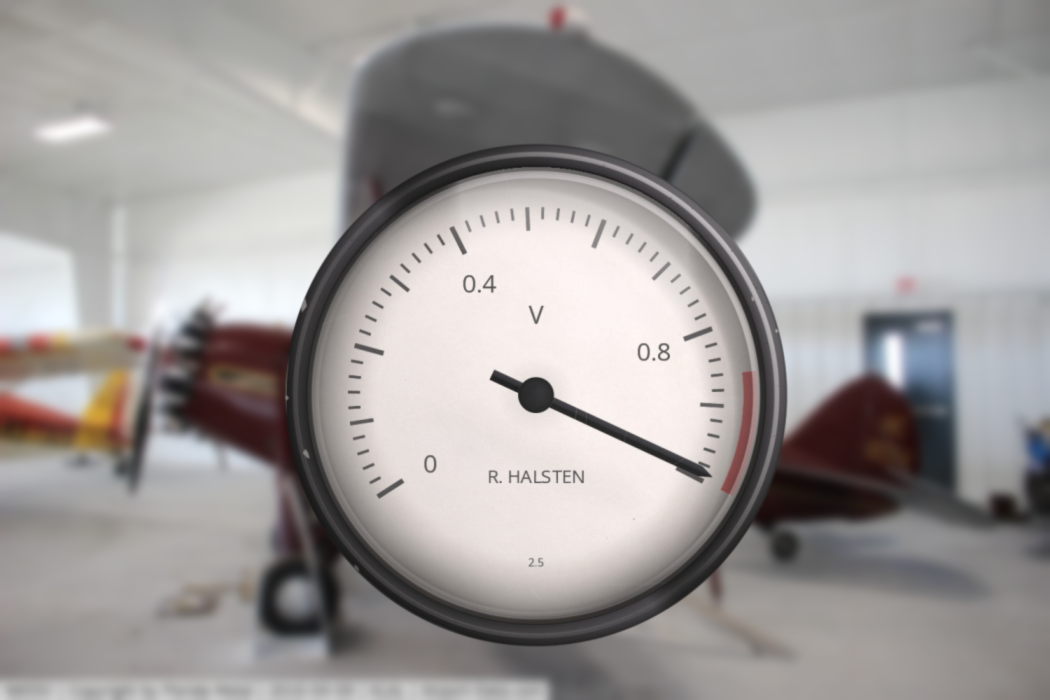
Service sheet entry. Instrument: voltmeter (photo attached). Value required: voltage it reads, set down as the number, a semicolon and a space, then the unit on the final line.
0.99; V
